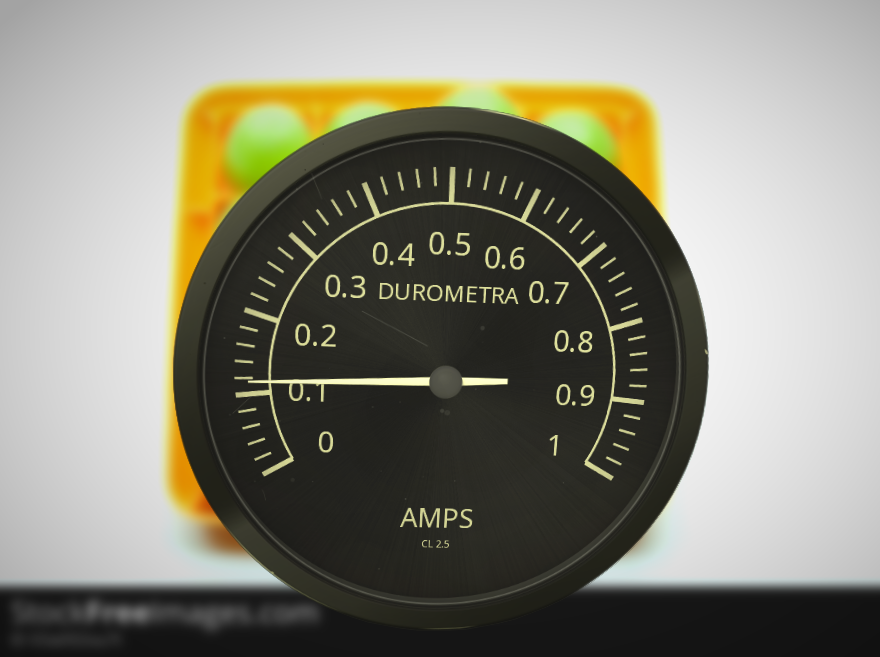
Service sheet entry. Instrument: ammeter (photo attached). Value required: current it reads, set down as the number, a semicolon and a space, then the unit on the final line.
0.12; A
